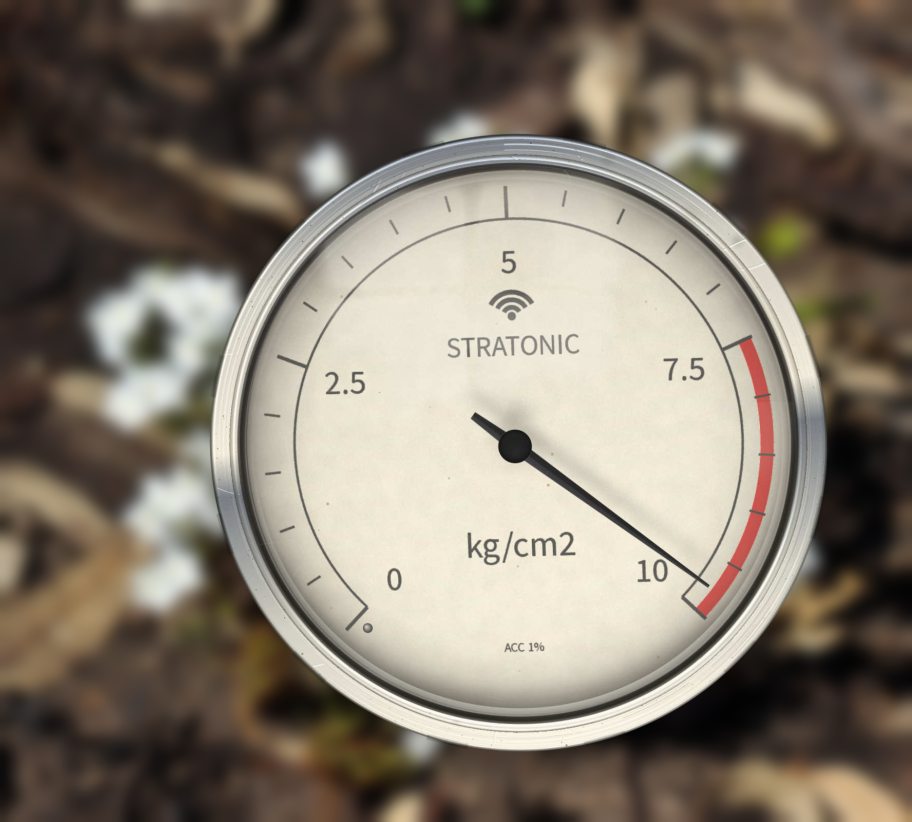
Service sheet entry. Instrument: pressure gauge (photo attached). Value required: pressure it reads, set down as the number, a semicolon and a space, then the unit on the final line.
9.75; kg/cm²
